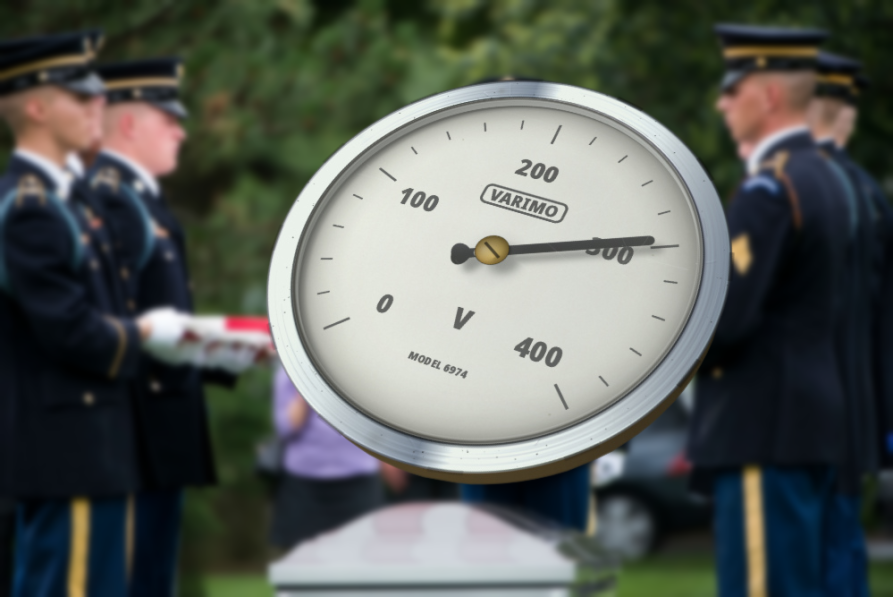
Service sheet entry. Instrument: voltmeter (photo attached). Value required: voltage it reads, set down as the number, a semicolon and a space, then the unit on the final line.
300; V
